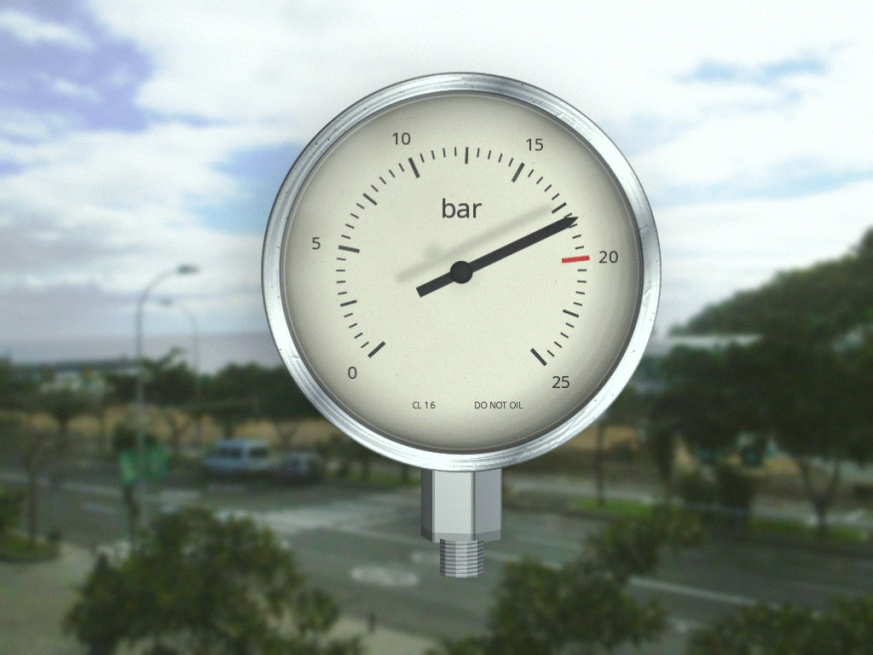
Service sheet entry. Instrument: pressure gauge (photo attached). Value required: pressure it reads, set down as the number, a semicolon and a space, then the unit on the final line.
18.25; bar
